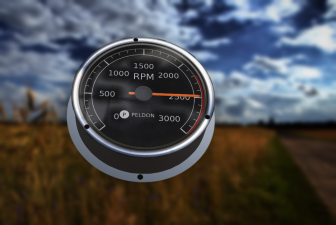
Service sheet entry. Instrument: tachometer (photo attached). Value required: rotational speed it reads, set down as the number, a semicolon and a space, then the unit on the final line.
2500; rpm
